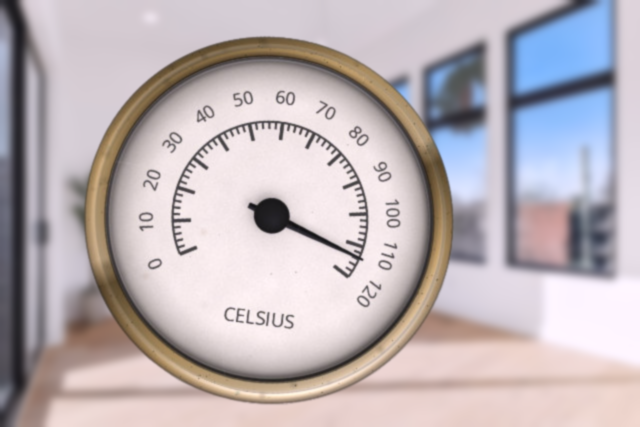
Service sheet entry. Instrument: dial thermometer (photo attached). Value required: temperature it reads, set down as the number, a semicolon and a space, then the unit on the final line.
114; °C
